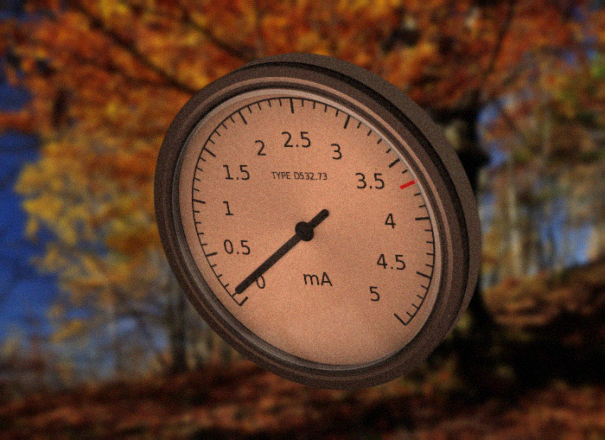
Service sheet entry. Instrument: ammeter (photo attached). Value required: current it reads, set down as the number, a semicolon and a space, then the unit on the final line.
0.1; mA
